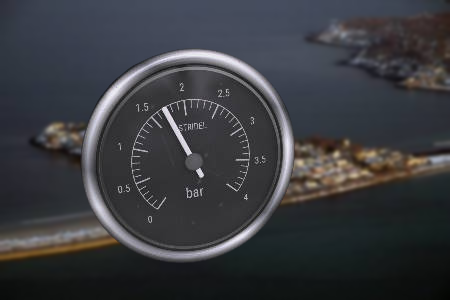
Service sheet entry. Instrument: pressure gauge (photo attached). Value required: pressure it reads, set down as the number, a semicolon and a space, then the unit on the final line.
1.7; bar
